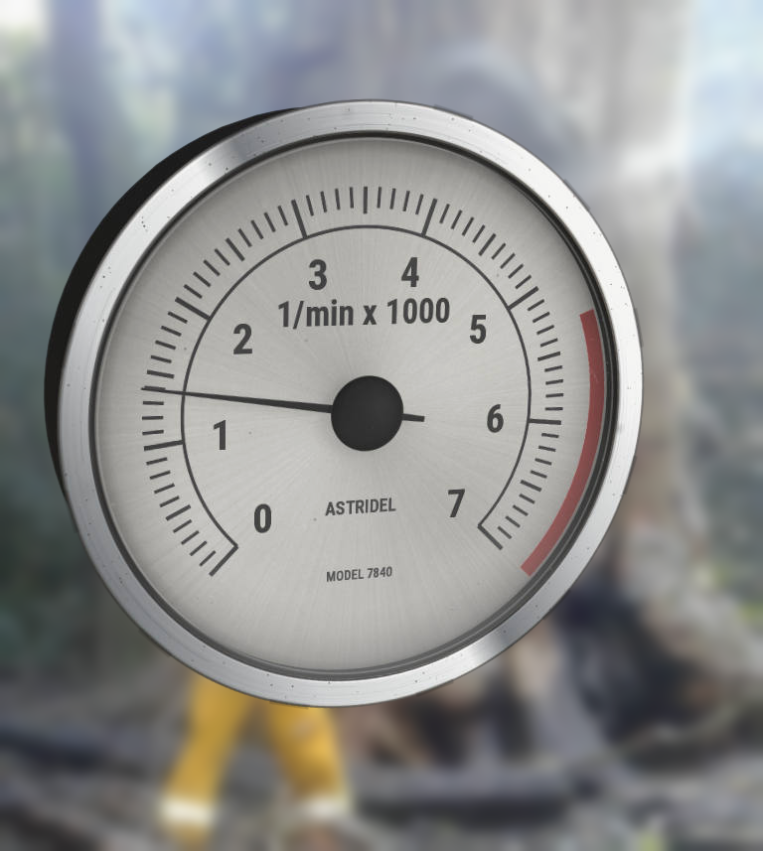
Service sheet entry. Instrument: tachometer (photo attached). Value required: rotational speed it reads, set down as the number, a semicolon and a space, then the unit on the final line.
1400; rpm
